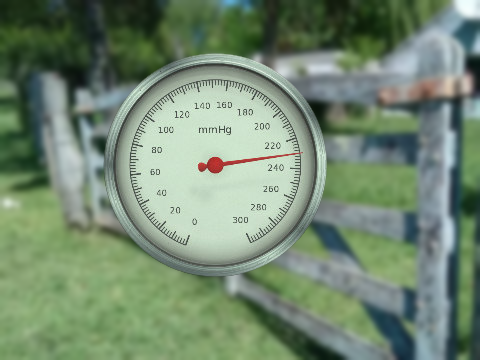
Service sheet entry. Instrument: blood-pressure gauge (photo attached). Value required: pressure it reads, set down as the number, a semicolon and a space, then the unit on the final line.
230; mmHg
